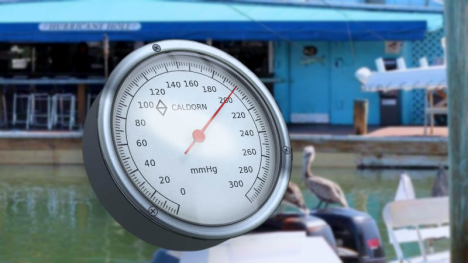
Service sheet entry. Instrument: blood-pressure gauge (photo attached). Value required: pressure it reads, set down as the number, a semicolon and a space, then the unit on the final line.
200; mmHg
